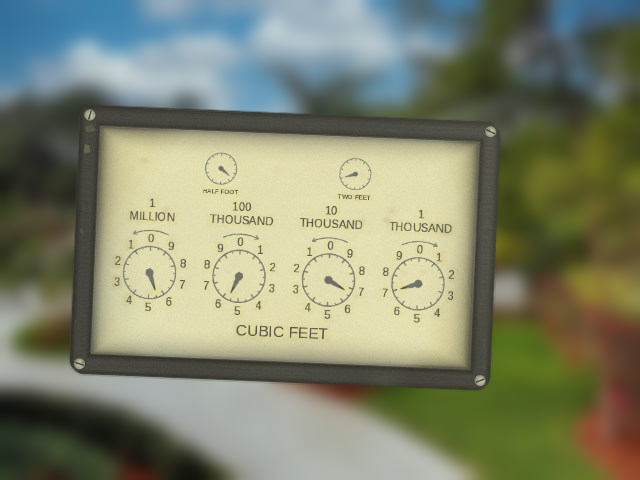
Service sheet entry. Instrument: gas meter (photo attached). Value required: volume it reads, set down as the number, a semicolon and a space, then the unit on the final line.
556700; ft³
